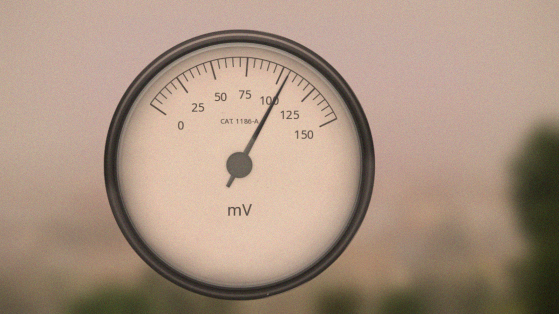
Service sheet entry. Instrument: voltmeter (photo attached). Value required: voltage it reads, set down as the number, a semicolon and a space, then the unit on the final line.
105; mV
